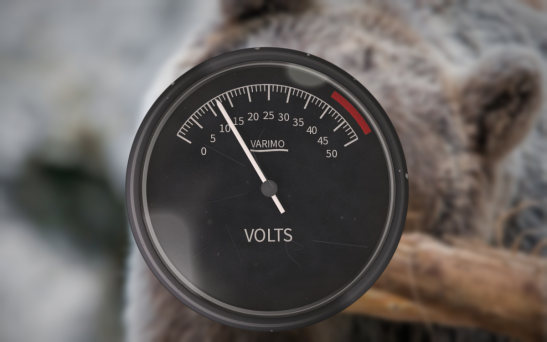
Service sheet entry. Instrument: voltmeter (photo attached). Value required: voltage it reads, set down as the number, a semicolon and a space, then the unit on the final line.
12; V
